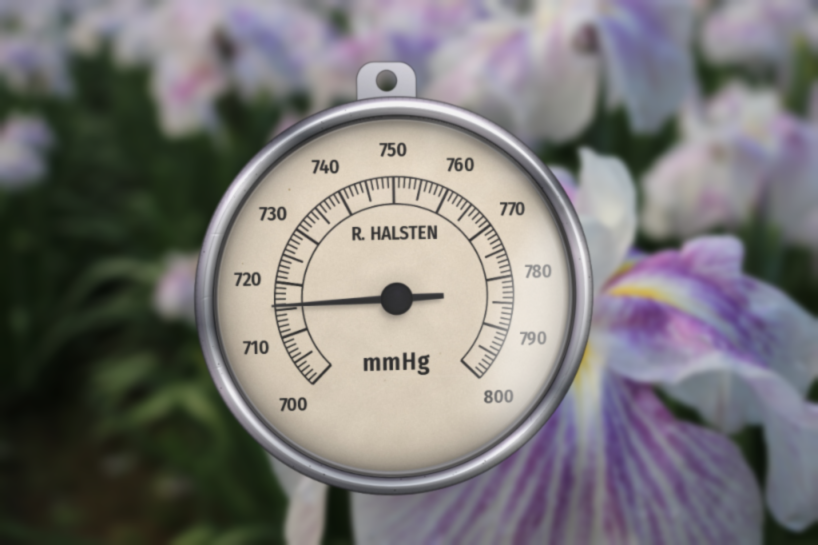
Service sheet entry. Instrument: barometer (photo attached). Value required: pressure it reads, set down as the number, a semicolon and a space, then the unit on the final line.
716; mmHg
